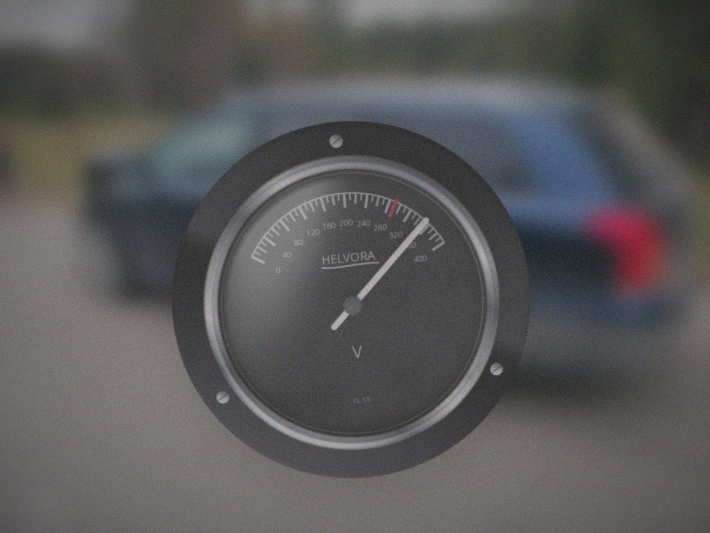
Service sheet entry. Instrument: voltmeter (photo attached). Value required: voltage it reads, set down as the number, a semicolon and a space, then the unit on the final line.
350; V
